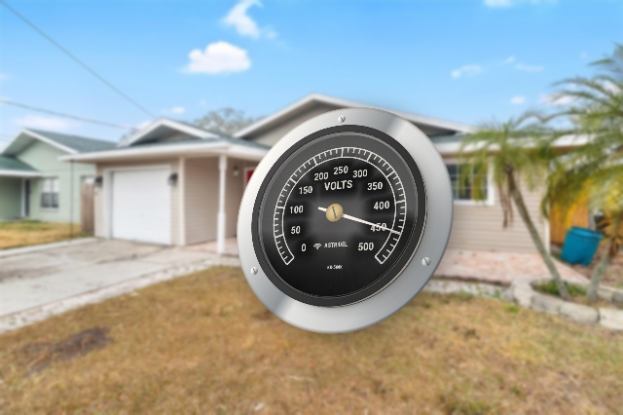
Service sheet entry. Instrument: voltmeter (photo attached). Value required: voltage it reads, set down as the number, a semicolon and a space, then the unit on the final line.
450; V
